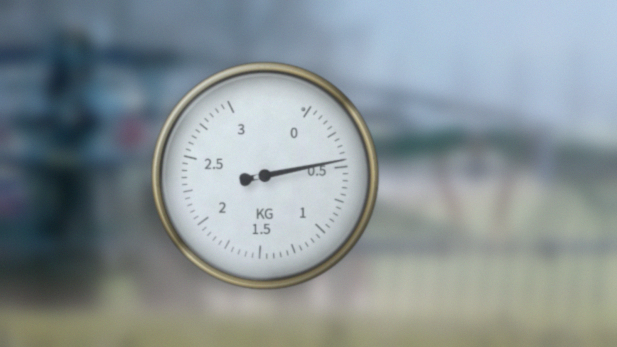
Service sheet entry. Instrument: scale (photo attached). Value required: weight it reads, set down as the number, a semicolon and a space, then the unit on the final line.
0.45; kg
